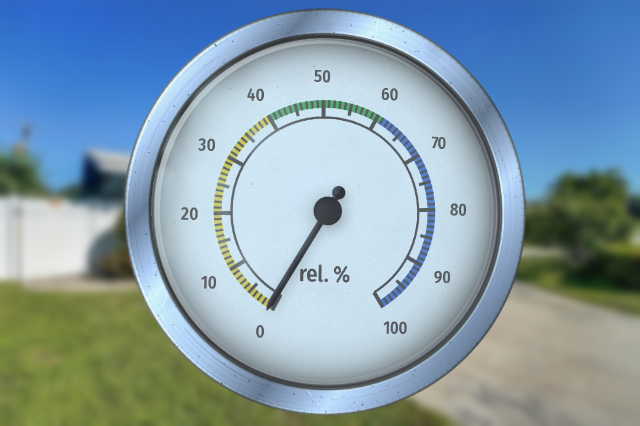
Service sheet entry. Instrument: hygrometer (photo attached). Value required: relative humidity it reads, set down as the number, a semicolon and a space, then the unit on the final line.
1; %
